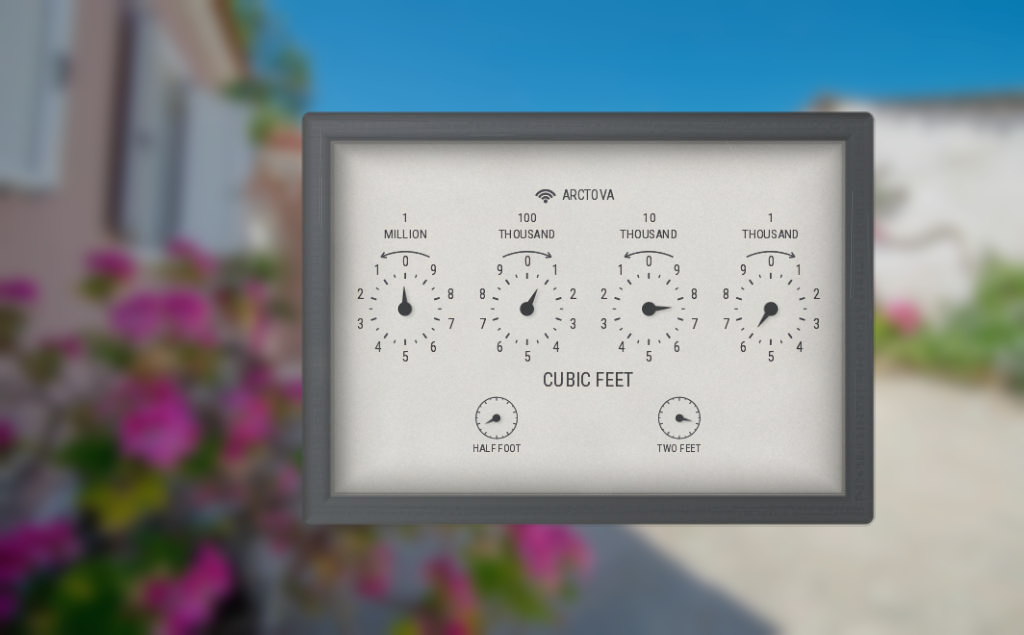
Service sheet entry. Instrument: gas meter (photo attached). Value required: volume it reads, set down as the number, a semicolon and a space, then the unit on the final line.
7600; ft³
